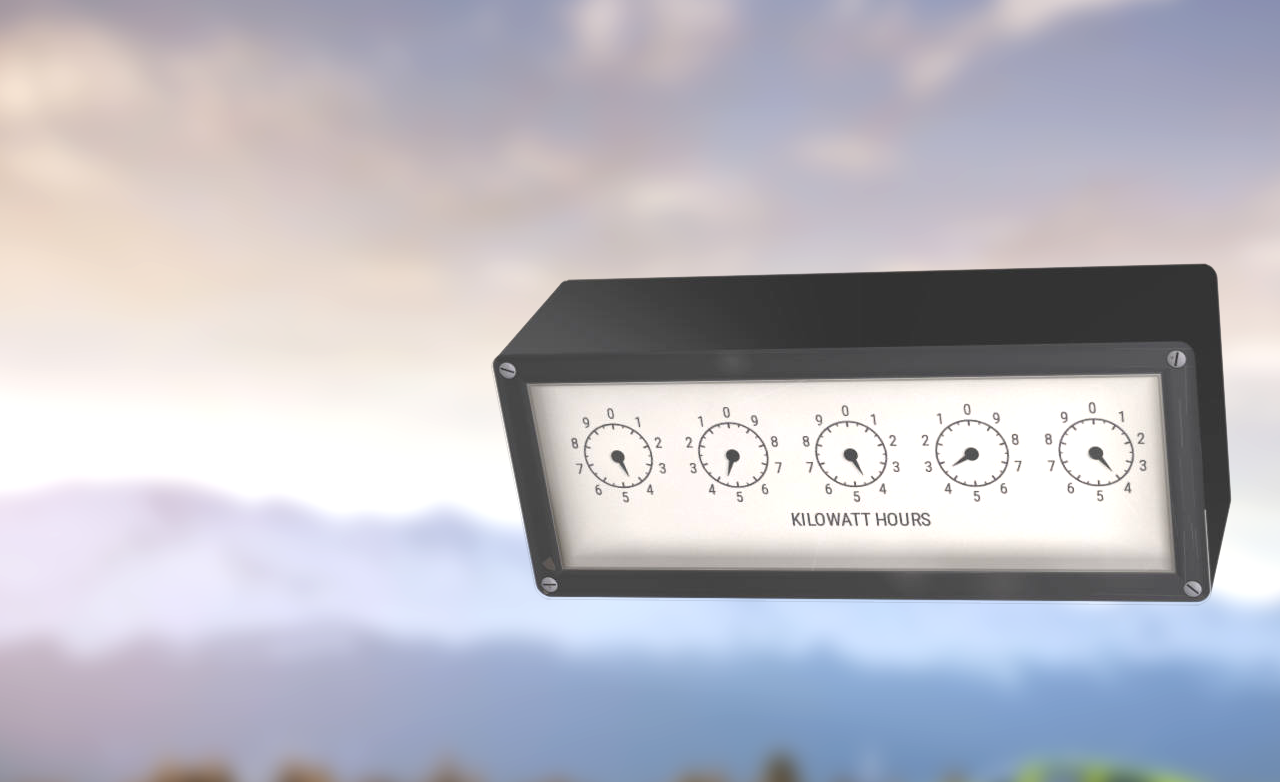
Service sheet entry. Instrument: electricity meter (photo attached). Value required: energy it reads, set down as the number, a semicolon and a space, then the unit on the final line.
44434; kWh
